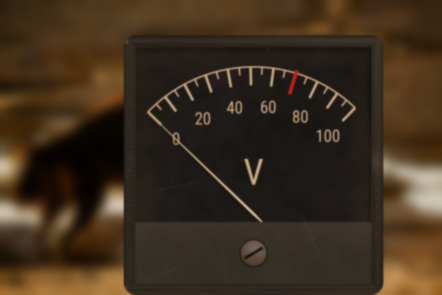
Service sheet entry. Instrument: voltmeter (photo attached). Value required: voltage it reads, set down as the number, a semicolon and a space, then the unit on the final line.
0; V
